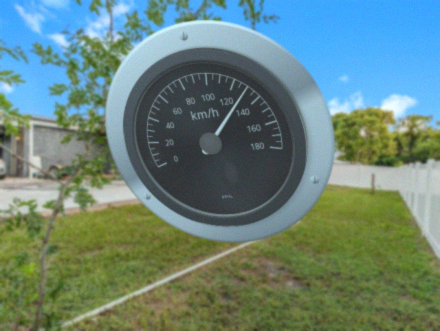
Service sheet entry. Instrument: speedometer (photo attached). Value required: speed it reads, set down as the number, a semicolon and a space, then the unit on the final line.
130; km/h
